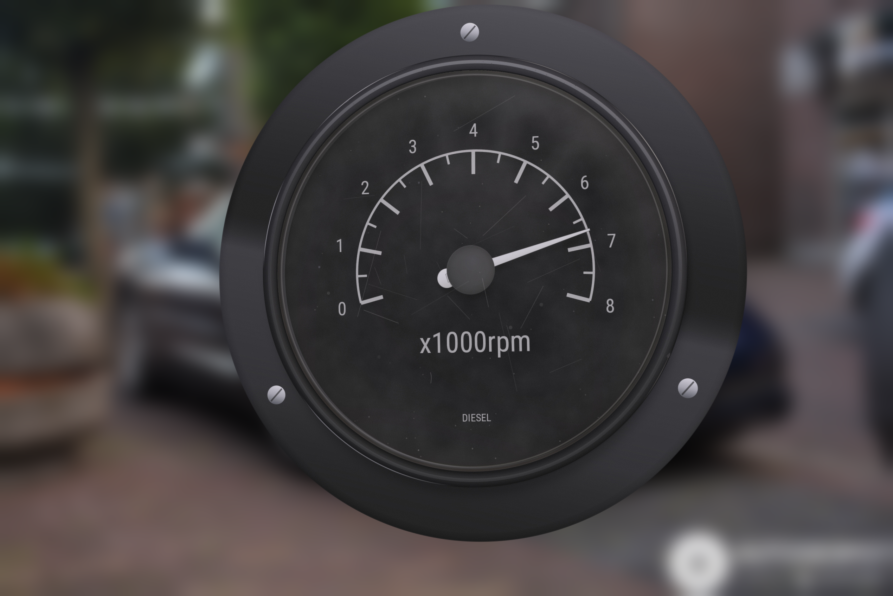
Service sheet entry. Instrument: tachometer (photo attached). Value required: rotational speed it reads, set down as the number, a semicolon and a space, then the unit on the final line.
6750; rpm
